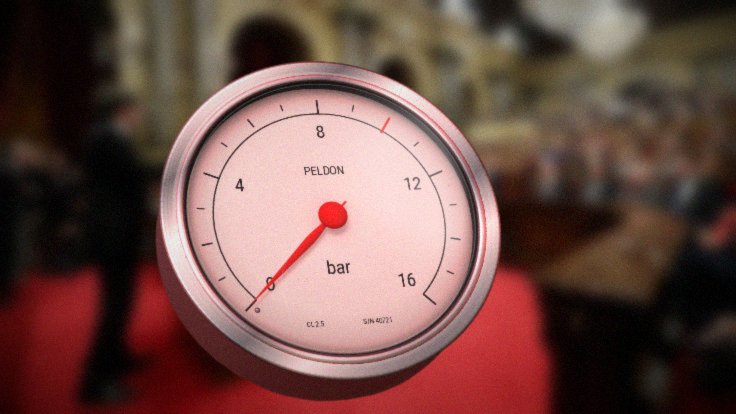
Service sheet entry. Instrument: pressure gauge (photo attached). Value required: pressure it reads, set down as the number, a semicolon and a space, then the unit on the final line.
0; bar
